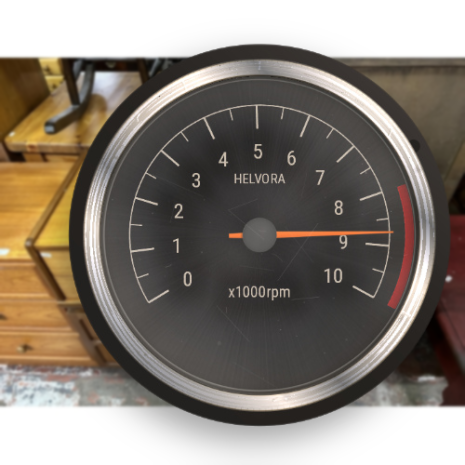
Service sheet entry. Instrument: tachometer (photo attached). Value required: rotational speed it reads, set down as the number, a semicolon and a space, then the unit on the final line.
8750; rpm
